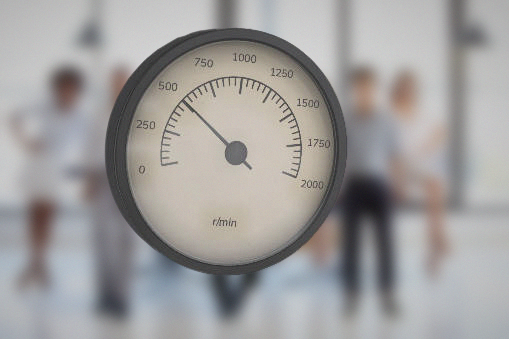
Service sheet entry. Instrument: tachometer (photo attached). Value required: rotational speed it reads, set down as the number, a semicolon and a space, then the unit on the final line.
500; rpm
